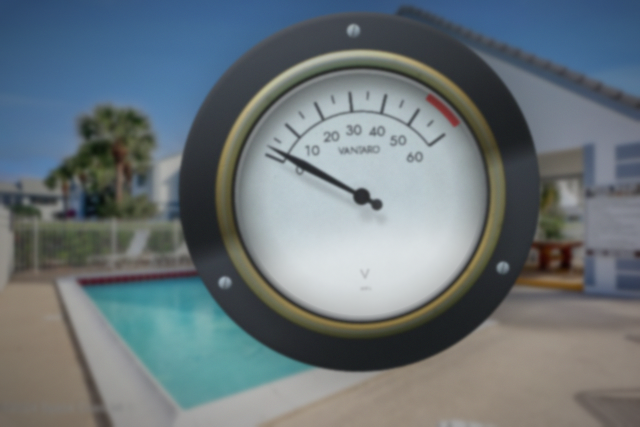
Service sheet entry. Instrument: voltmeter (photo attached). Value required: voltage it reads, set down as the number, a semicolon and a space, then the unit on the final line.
2.5; V
